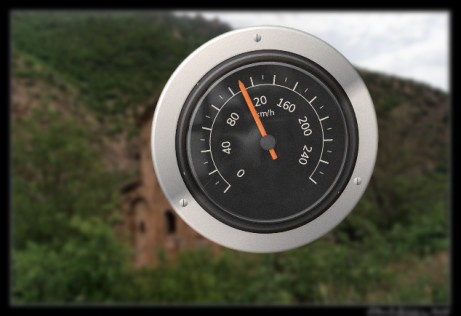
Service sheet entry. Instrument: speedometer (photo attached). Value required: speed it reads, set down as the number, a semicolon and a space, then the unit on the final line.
110; km/h
